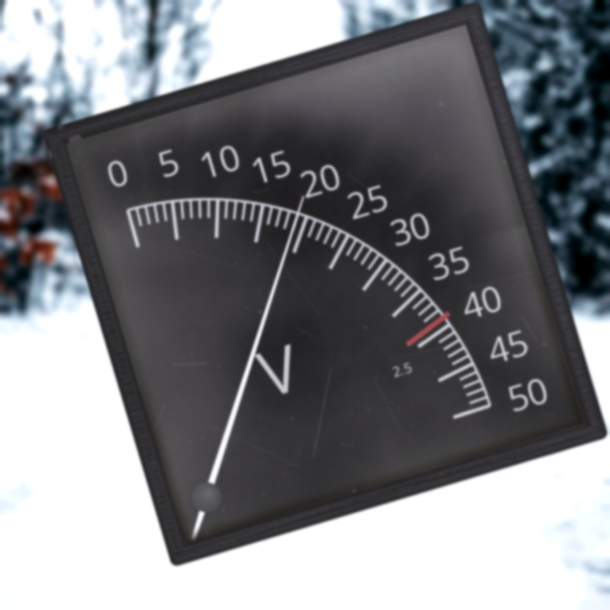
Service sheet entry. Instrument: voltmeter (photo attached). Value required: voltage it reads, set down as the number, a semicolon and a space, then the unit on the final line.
19; V
